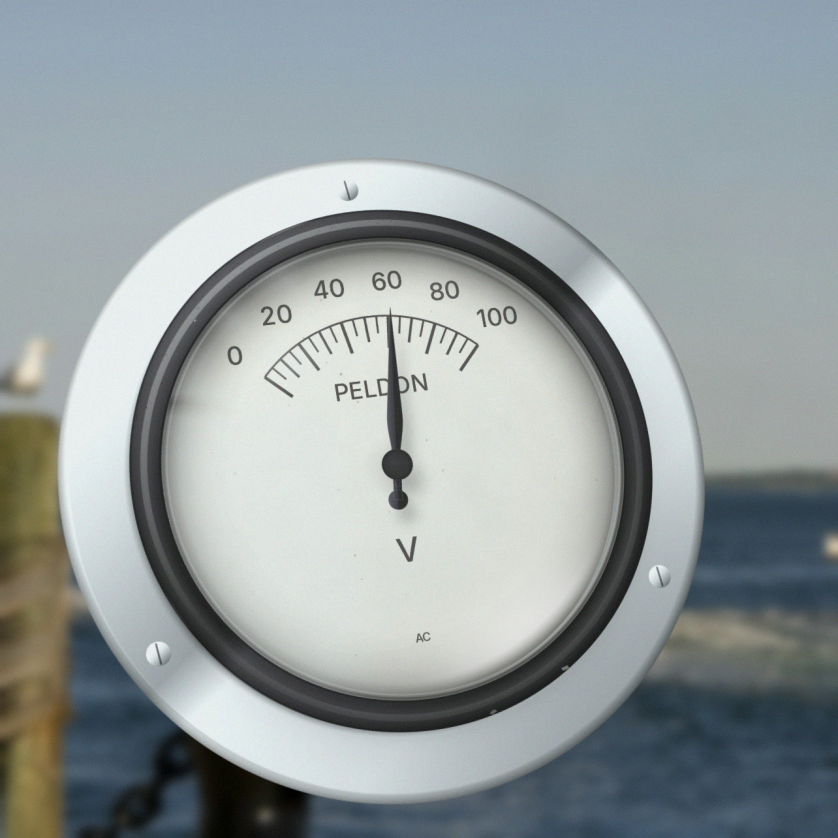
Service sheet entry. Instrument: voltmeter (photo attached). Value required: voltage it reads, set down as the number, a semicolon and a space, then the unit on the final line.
60; V
